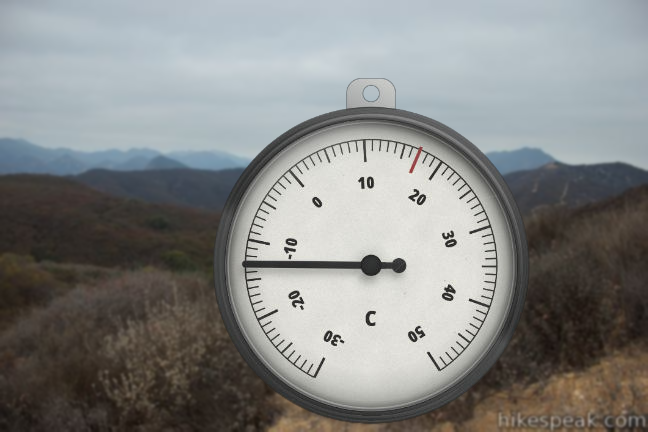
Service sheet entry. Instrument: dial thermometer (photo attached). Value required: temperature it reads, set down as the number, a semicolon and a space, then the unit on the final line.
-13; °C
